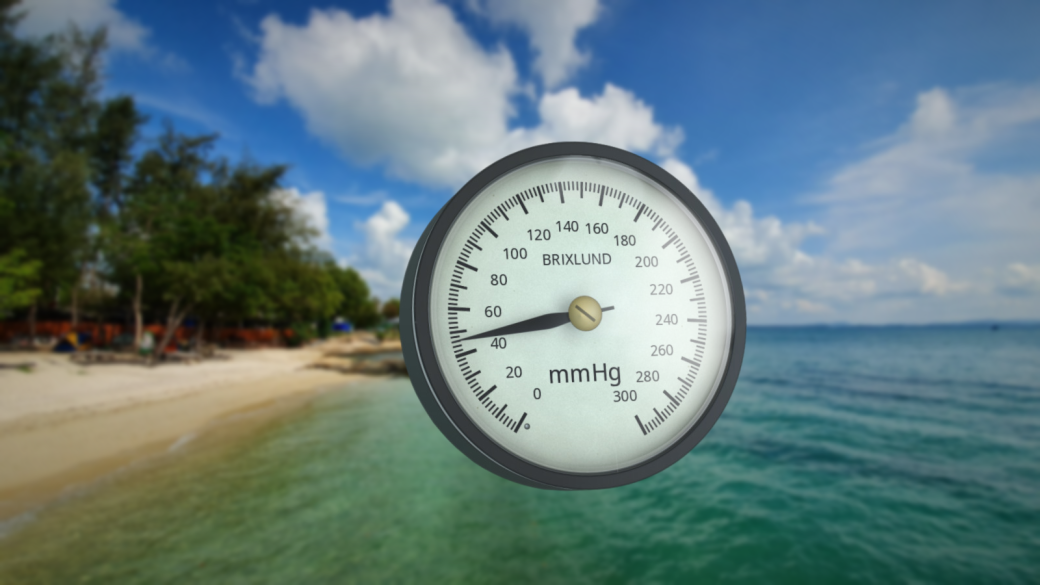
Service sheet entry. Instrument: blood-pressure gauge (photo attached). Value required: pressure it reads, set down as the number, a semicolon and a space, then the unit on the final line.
46; mmHg
